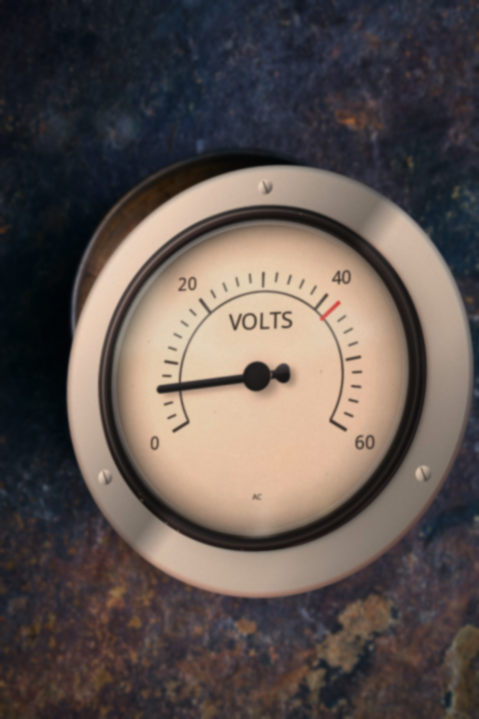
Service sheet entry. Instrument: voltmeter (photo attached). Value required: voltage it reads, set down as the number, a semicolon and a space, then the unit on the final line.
6; V
